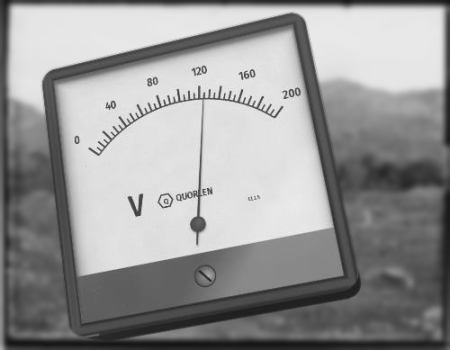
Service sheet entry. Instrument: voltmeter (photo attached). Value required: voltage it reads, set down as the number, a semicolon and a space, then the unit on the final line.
125; V
